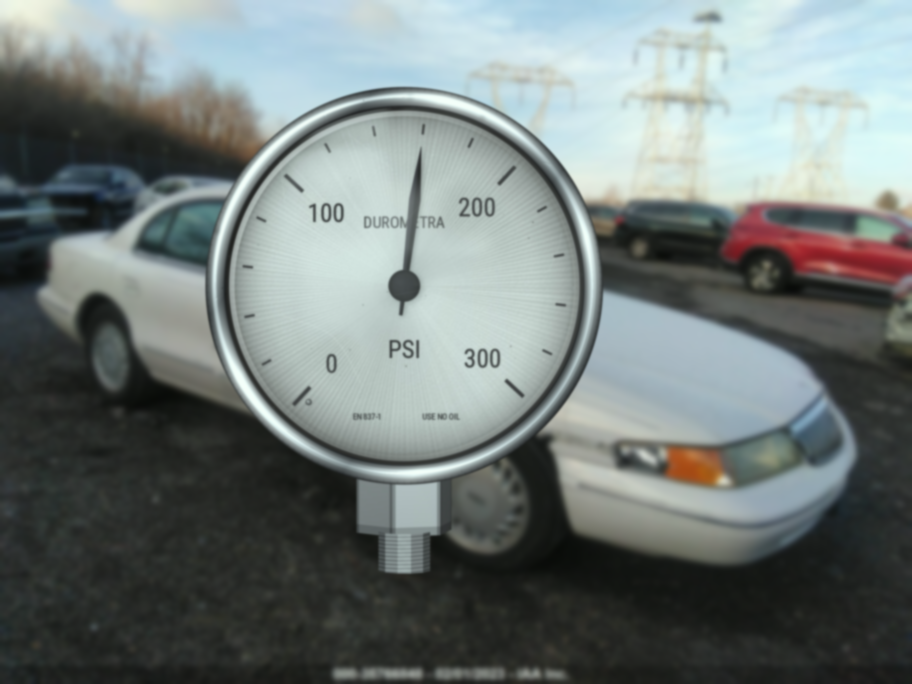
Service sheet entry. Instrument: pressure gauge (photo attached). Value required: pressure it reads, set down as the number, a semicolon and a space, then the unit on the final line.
160; psi
